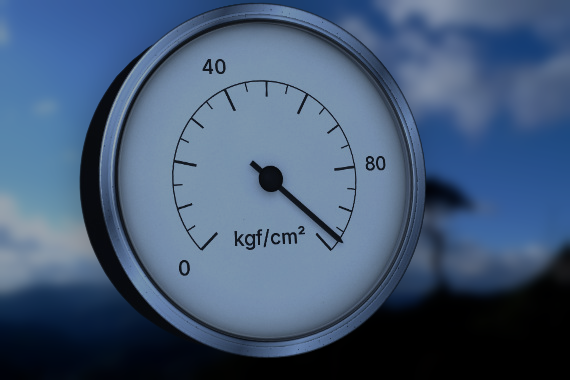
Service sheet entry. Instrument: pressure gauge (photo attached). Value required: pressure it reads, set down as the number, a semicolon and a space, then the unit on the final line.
97.5; kg/cm²
